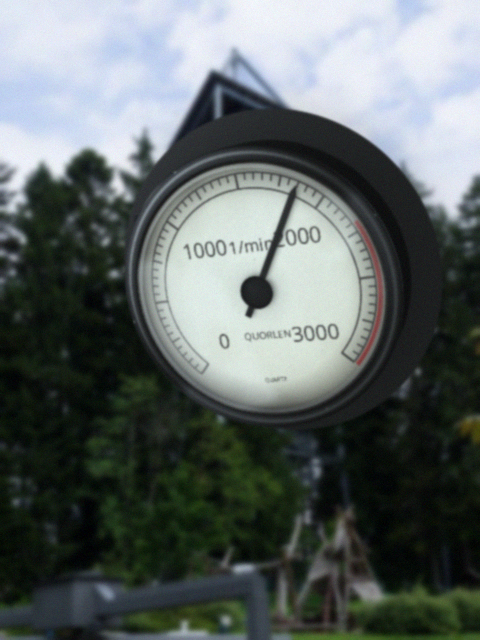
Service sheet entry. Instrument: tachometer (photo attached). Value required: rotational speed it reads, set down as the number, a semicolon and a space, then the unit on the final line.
1850; rpm
